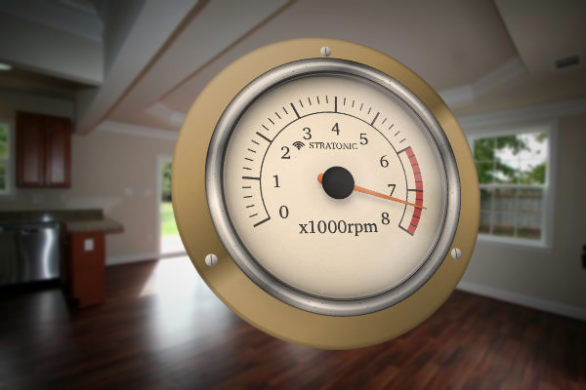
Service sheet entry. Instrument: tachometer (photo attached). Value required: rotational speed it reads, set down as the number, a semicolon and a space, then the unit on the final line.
7400; rpm
